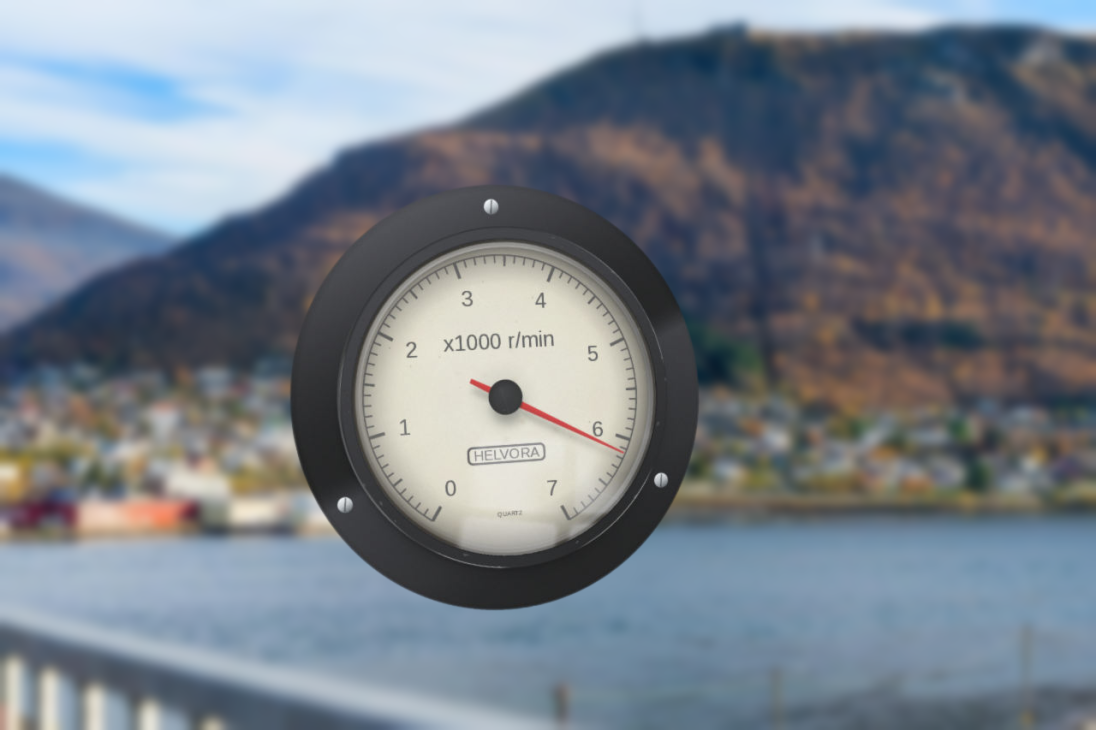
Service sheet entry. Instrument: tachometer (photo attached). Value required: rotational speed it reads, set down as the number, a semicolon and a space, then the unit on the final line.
6150; rpm
